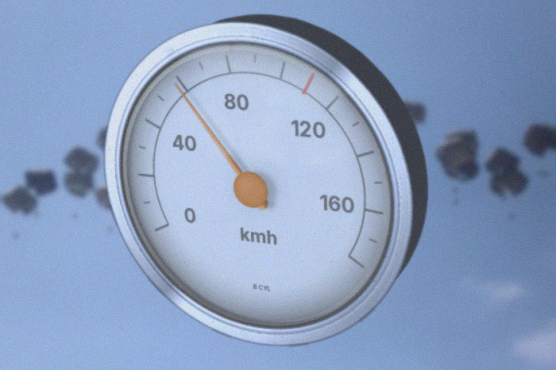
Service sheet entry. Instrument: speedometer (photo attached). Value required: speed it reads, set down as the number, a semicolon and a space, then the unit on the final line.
60; km/h
